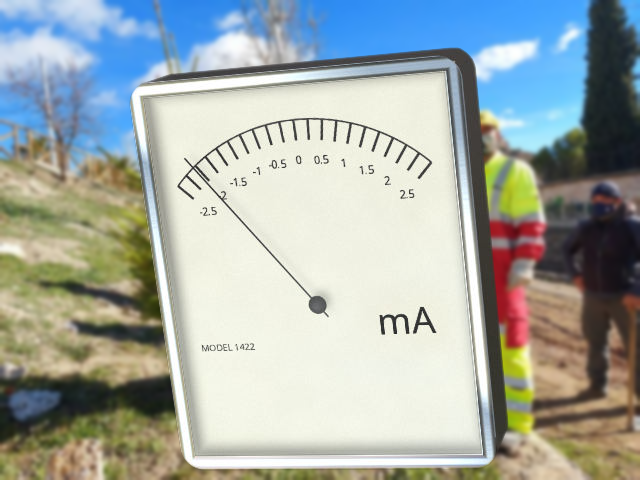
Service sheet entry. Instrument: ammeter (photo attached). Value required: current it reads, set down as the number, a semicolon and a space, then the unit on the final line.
-2; mA
